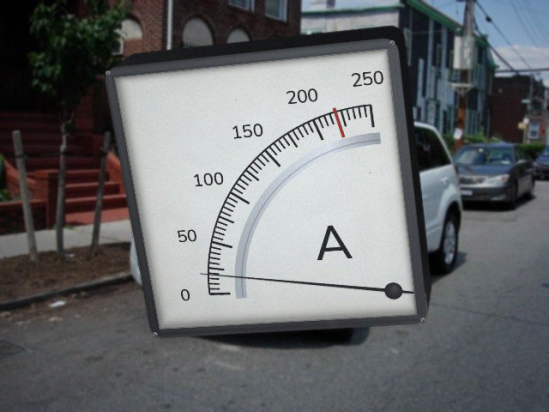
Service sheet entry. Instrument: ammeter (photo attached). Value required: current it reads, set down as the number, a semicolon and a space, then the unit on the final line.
20; A
